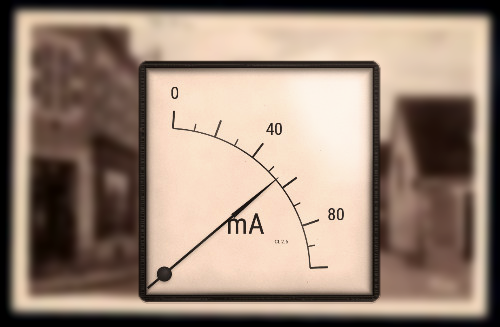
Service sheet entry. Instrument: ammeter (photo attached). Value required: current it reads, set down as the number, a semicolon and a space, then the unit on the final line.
55; mA
